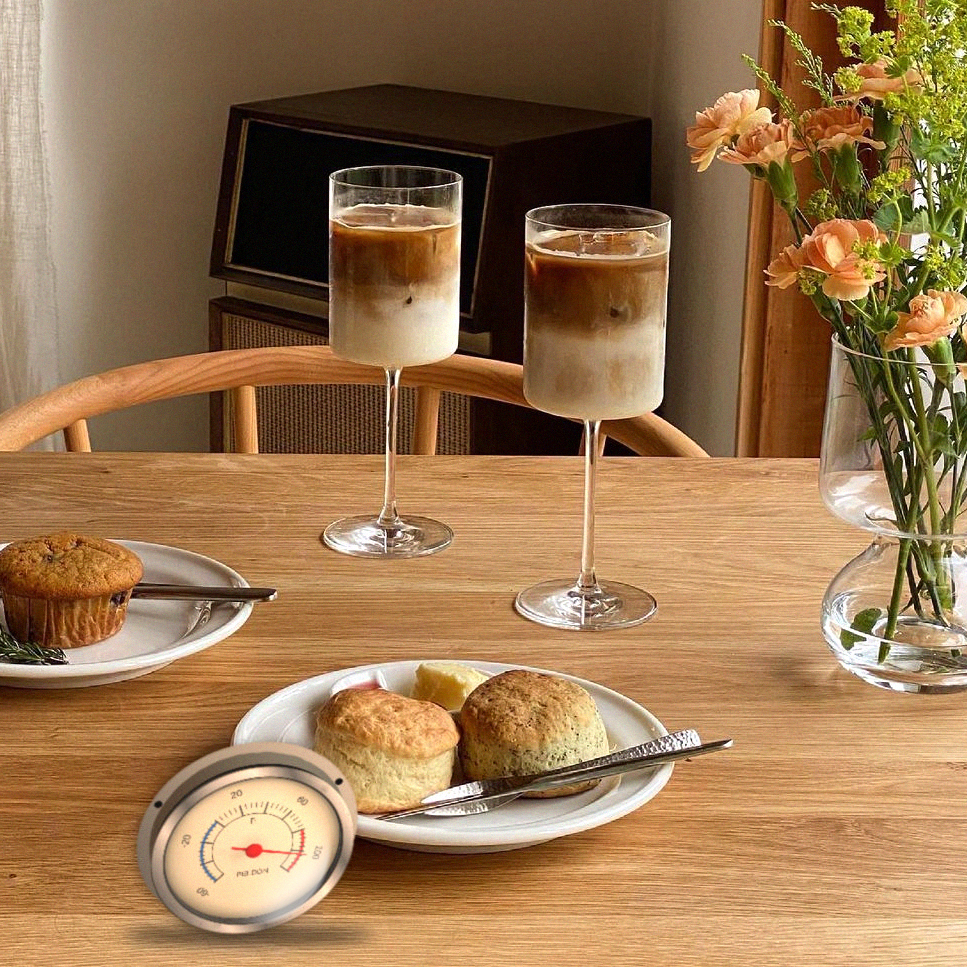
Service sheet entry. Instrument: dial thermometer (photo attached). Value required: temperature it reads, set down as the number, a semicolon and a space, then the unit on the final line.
100; °F
